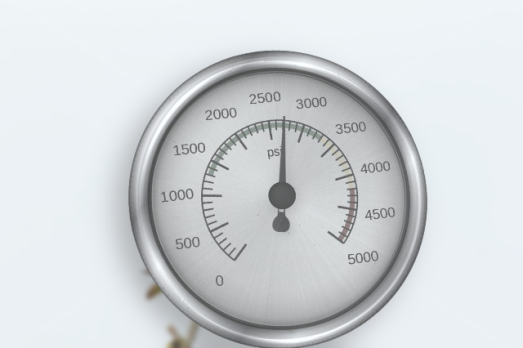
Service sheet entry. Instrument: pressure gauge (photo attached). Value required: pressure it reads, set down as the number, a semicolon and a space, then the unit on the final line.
2700; psi
